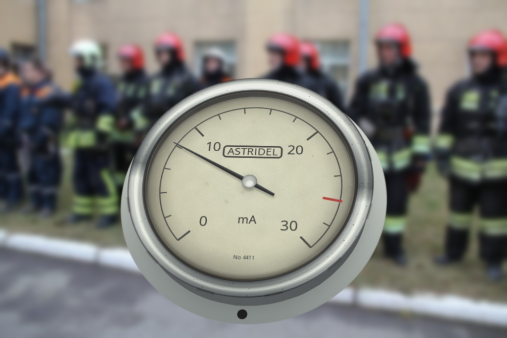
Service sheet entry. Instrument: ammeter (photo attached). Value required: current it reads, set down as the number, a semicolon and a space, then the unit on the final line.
8; mA
